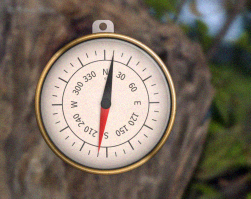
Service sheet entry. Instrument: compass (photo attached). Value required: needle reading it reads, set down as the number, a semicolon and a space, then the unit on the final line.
190; °
